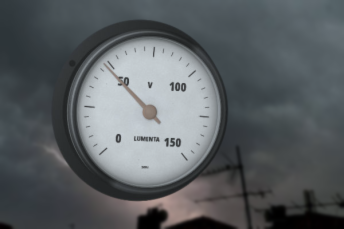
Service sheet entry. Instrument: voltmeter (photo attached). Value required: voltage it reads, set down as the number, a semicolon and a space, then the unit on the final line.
47.5; V
